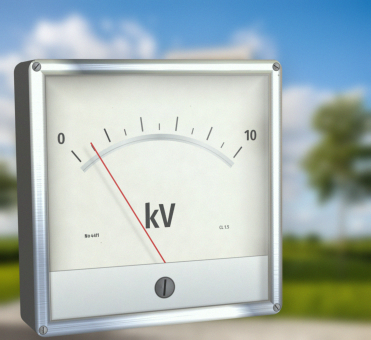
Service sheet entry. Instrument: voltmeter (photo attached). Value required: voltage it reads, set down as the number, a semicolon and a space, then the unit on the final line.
1; kV
